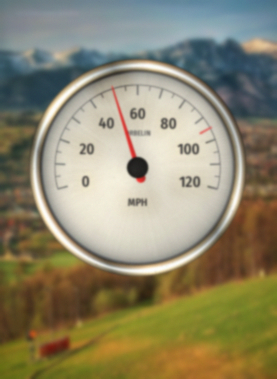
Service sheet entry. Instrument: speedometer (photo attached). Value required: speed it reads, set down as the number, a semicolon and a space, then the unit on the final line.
50; mph
